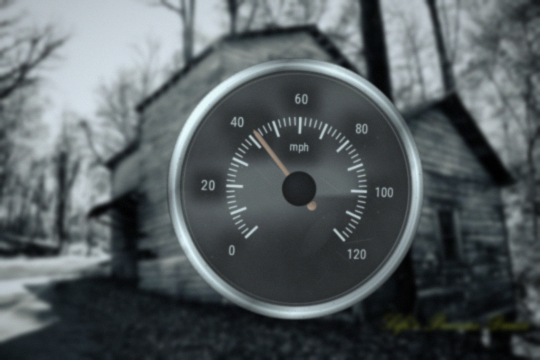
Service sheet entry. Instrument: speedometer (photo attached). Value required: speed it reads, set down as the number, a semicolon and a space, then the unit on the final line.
42; mph
